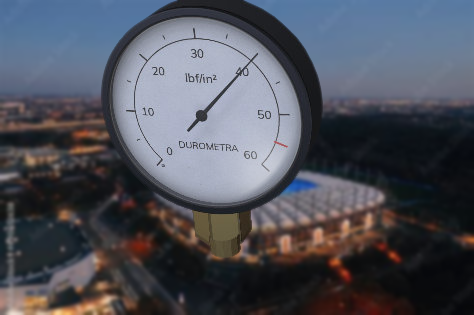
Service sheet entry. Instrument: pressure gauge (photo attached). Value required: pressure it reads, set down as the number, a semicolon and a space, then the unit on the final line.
40; psi
